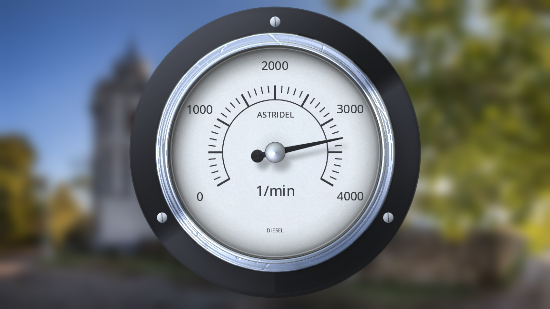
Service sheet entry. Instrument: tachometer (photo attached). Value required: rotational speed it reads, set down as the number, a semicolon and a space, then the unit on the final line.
3300; rpm
